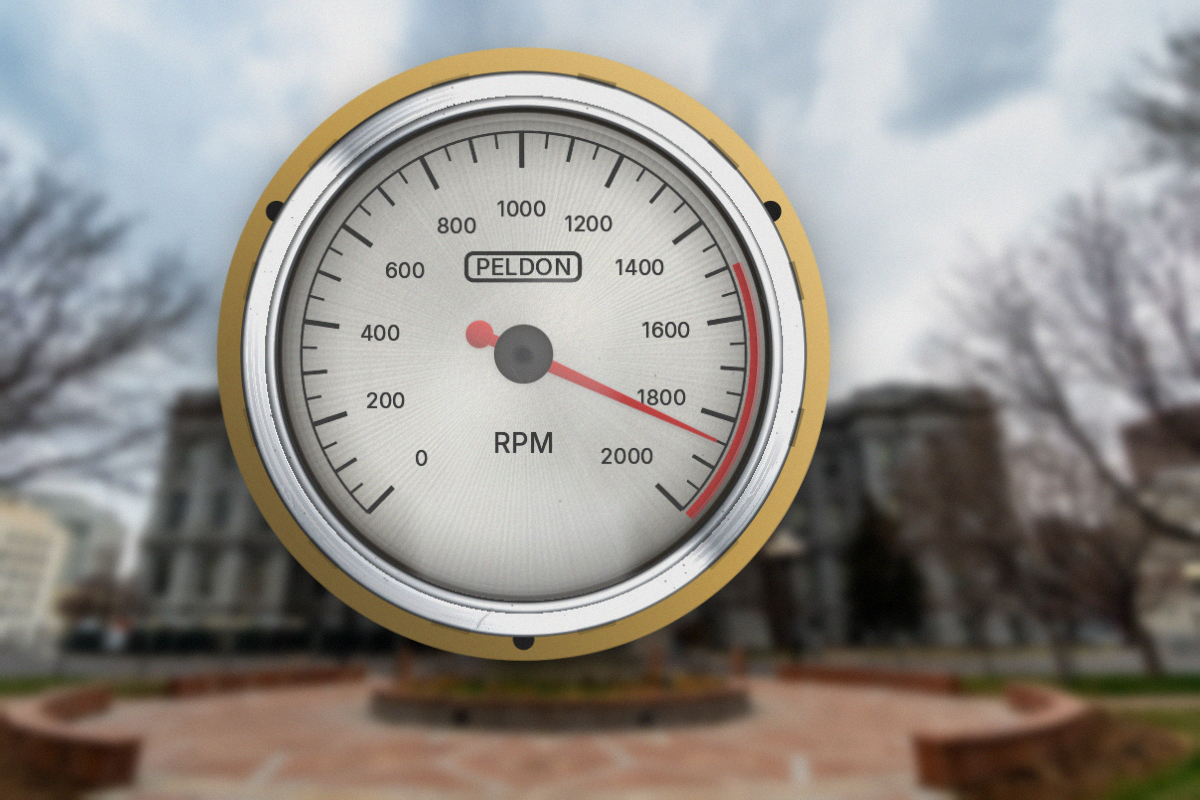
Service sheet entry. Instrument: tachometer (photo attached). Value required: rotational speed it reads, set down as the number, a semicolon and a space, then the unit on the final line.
1850; rpm
